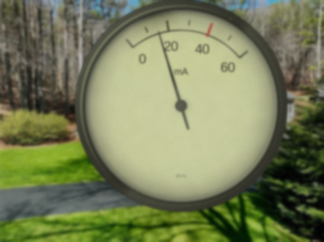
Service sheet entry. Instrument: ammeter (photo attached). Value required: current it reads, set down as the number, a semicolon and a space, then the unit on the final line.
15; mA
